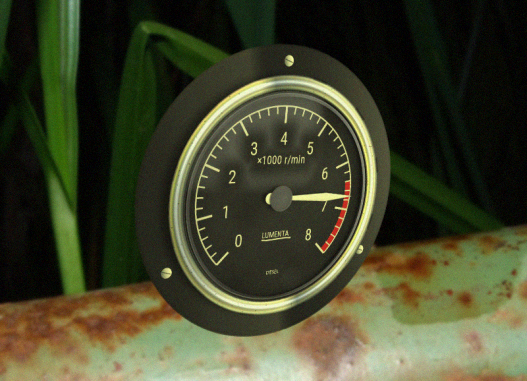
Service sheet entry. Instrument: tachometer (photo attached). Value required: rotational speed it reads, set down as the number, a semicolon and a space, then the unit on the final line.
6700; rpm
